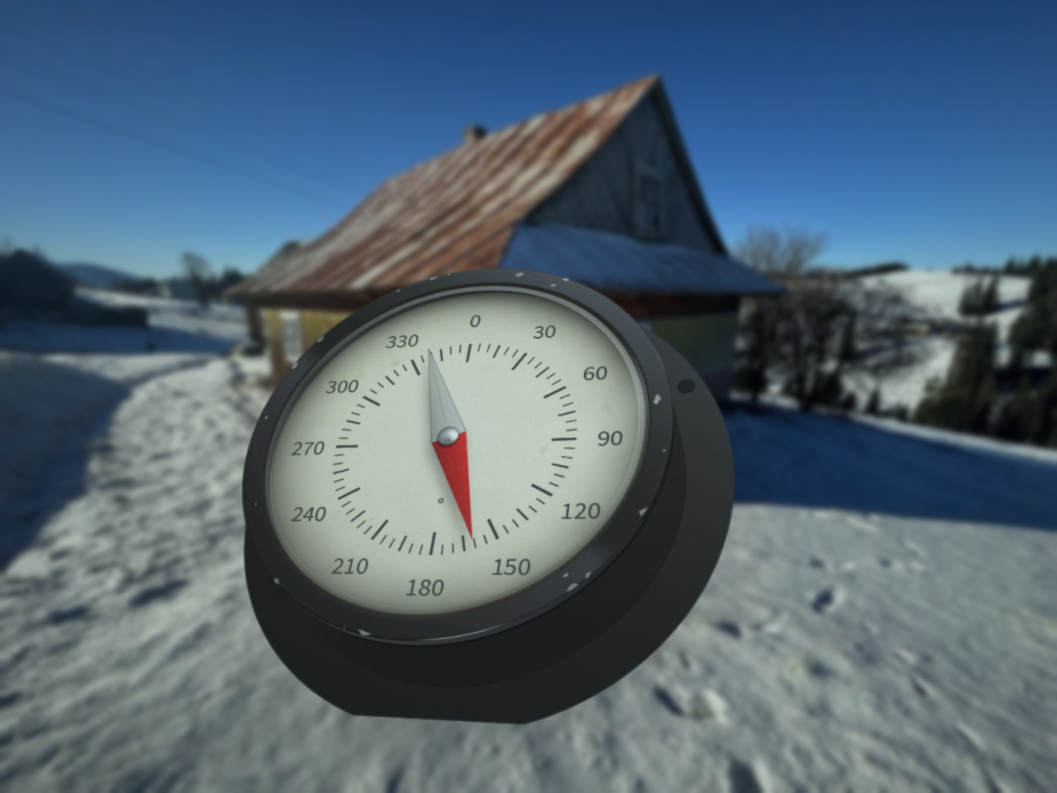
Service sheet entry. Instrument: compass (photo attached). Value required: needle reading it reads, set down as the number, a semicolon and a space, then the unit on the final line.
160; °
